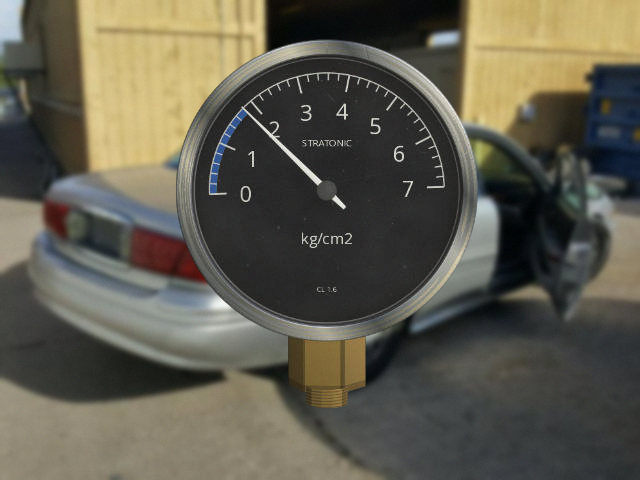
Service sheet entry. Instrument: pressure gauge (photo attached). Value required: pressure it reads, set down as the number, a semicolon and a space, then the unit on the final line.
1.8; kg/cm²
